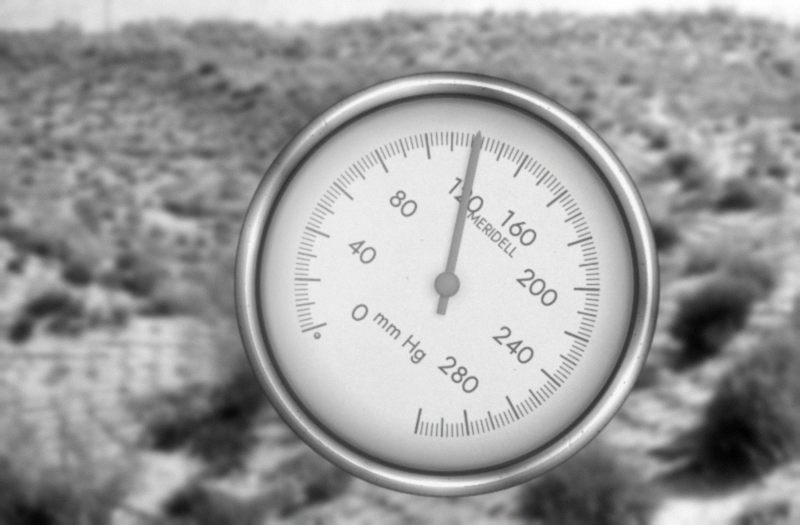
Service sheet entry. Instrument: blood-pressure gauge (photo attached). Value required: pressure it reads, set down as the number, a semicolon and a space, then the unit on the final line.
120; mmHg
